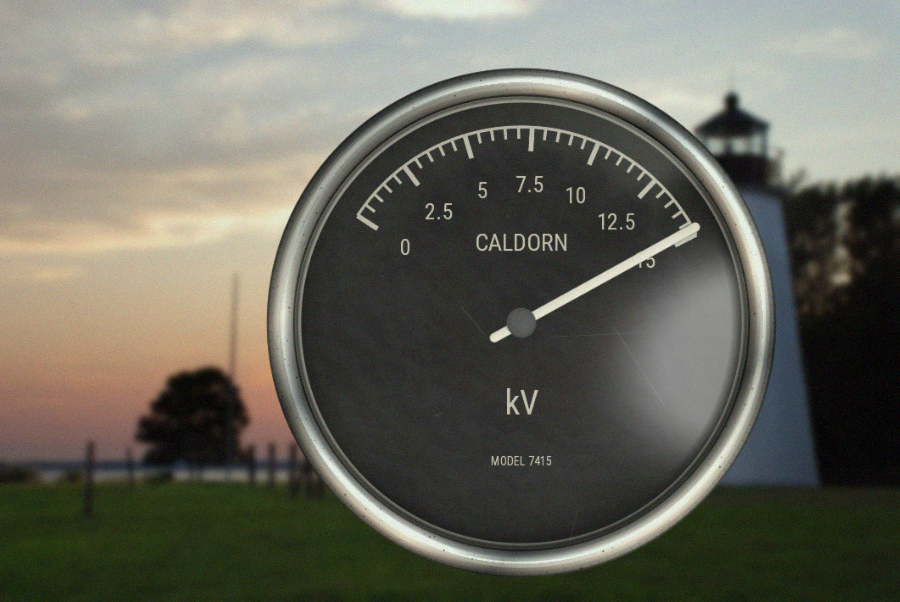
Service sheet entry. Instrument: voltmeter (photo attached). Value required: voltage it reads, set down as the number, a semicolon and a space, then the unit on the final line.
14.75; kV
